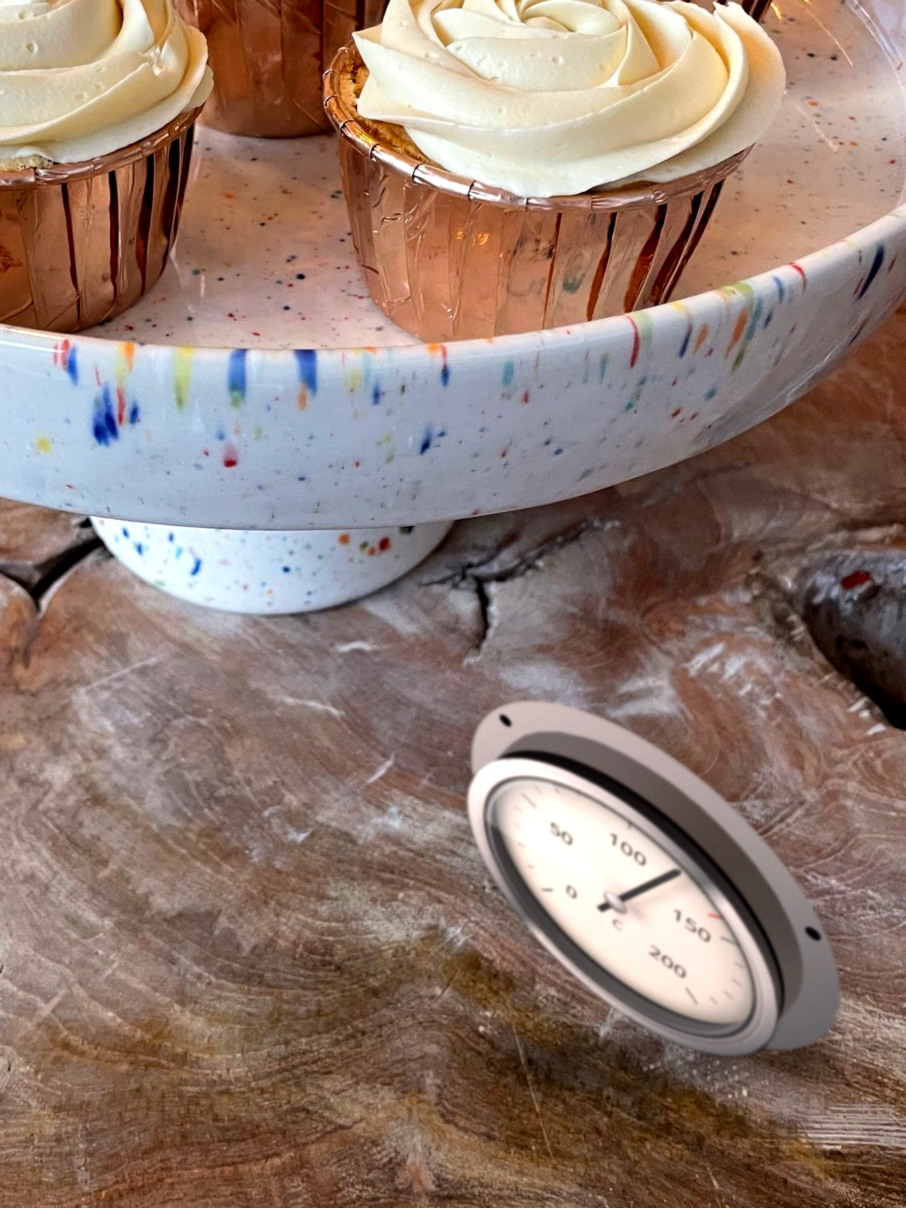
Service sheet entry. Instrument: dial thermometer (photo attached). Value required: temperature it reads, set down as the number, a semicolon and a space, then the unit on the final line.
120; °C
